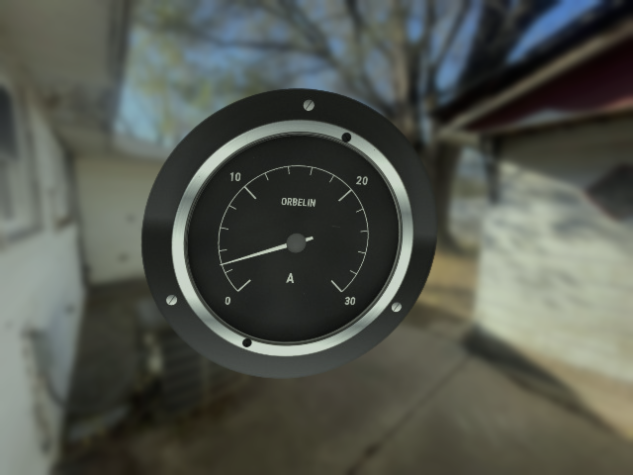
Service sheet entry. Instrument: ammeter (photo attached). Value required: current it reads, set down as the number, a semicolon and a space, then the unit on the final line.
3; A
